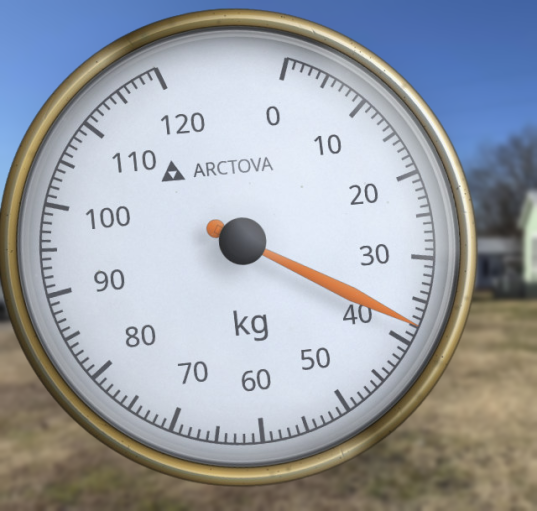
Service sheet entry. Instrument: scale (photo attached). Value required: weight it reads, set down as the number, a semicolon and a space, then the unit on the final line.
38; kg
